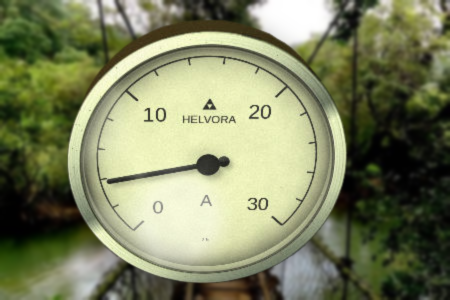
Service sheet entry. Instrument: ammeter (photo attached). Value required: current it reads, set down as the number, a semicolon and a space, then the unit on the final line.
4; A
